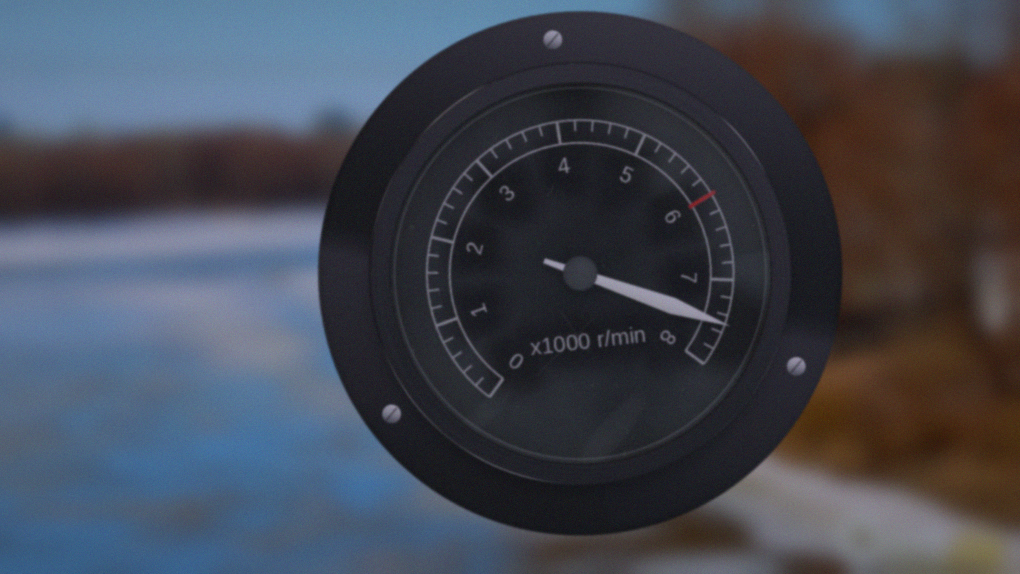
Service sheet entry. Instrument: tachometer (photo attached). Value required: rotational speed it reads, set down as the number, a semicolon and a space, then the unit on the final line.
7500; rpm
